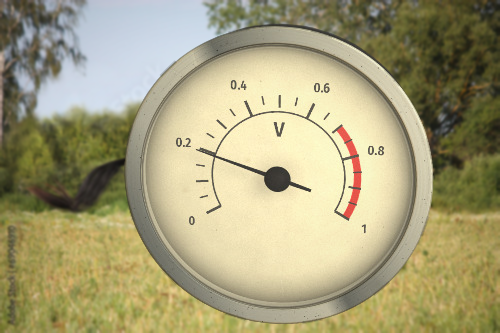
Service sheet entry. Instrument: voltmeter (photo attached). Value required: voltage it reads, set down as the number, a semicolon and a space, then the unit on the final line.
0.2; V
